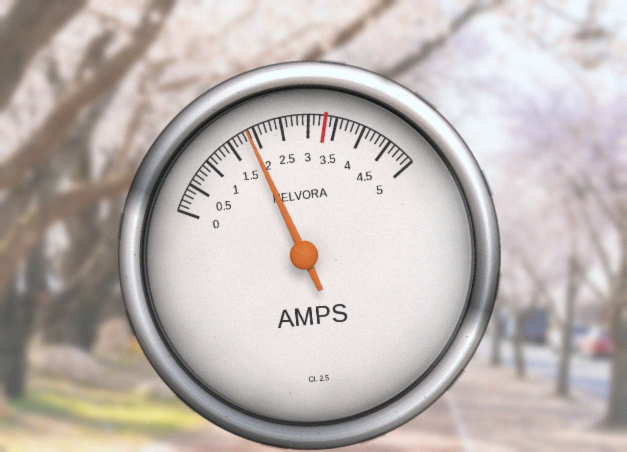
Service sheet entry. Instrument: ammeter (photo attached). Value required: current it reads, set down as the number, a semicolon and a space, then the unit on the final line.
1.9; A
